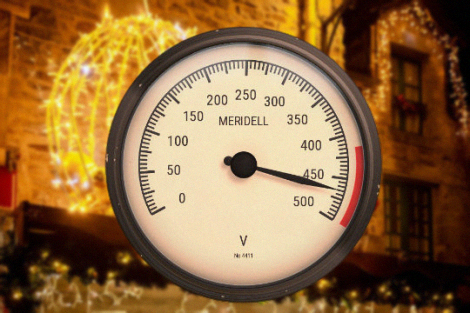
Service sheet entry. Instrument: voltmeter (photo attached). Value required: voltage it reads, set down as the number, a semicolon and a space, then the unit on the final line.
465; V
